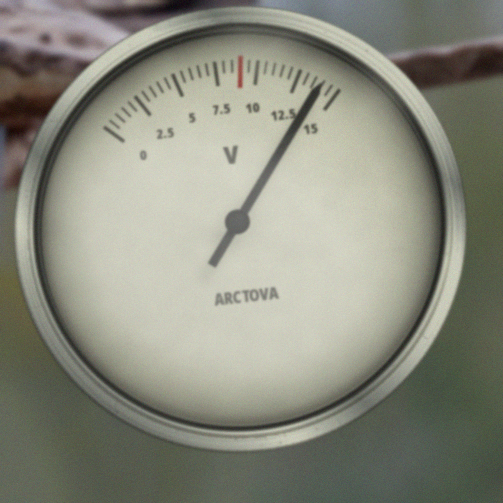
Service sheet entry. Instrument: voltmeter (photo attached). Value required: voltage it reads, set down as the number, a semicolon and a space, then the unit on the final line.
14; V
